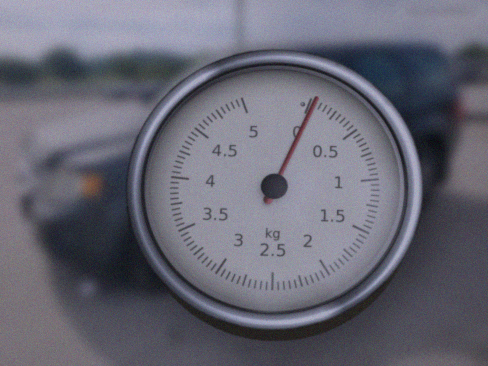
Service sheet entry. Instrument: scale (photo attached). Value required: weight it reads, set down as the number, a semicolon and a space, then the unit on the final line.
0.05; kg
